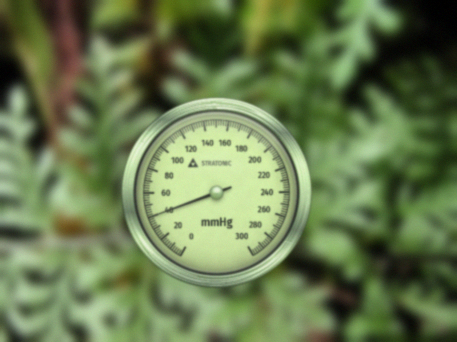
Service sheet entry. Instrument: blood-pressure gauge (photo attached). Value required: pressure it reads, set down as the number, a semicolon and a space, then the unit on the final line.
40; mmHg
